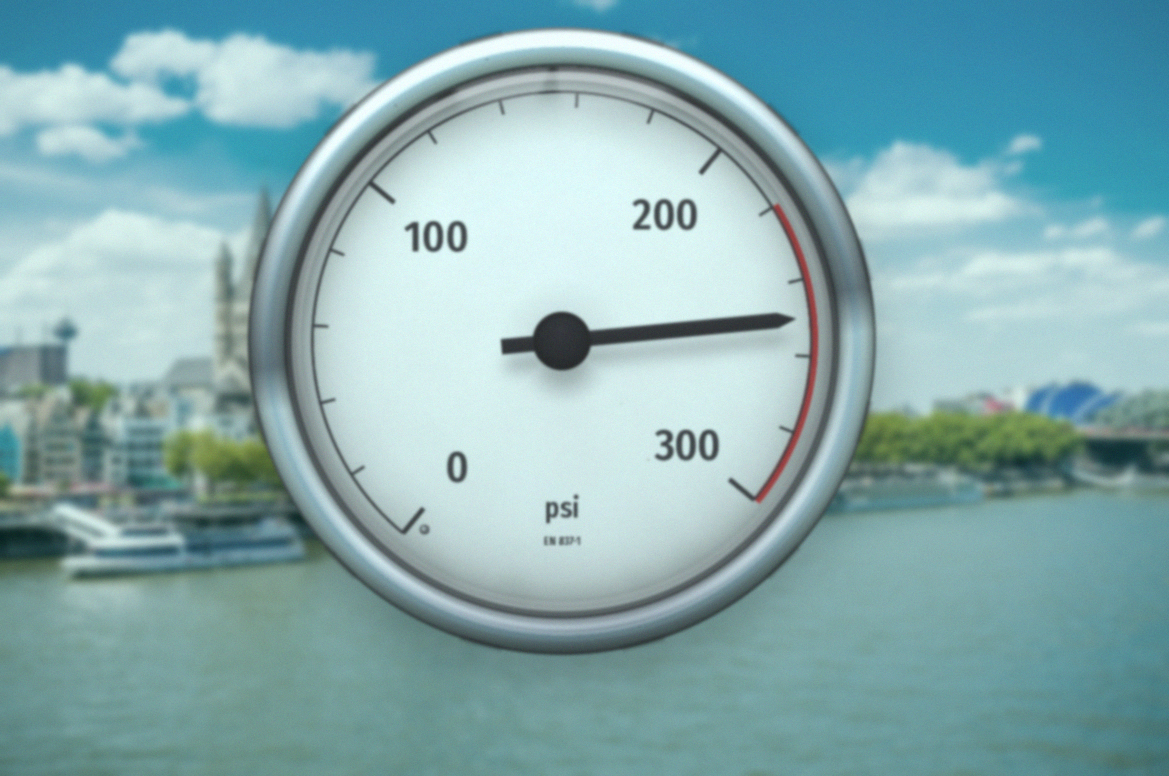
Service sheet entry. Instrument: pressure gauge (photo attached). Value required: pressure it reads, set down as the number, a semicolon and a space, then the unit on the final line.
250; psi
